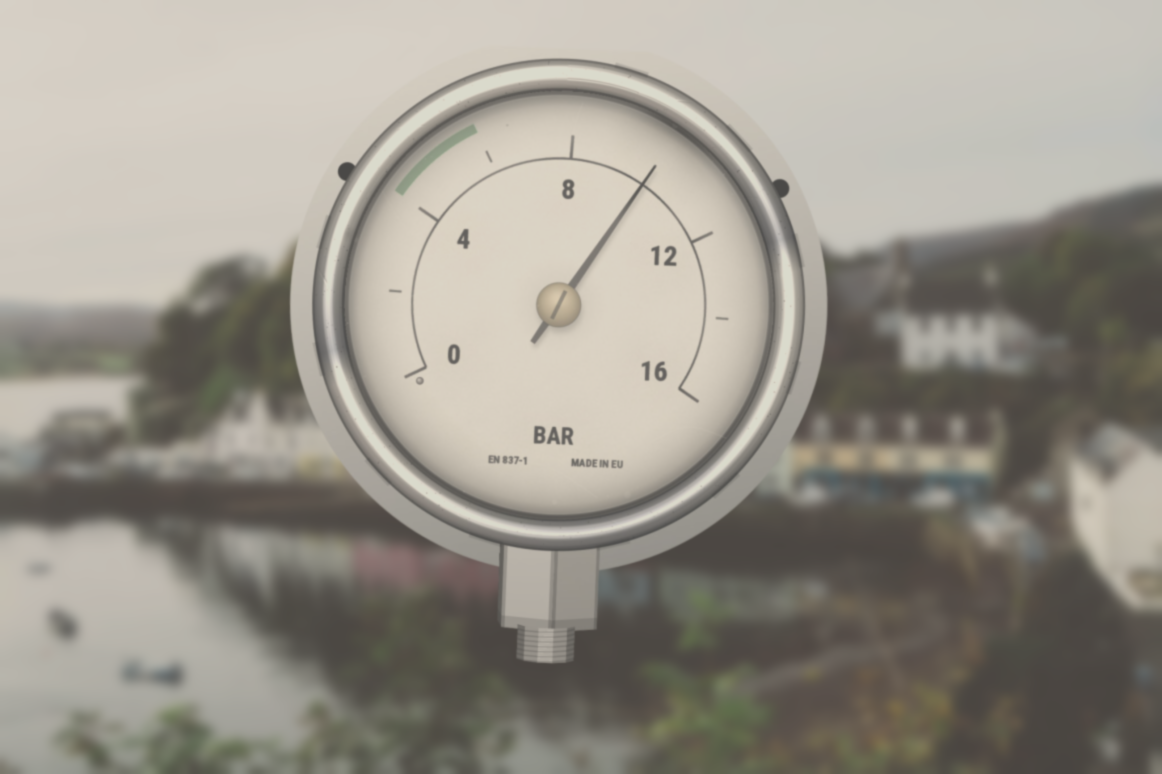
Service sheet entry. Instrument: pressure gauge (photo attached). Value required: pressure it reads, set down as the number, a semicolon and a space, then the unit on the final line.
10; bar
